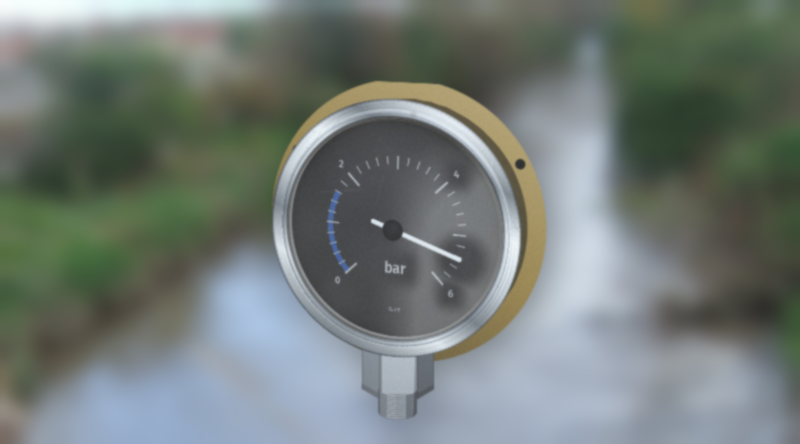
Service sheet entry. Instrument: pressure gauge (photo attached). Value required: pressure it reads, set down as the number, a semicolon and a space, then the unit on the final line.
5.4; bar
